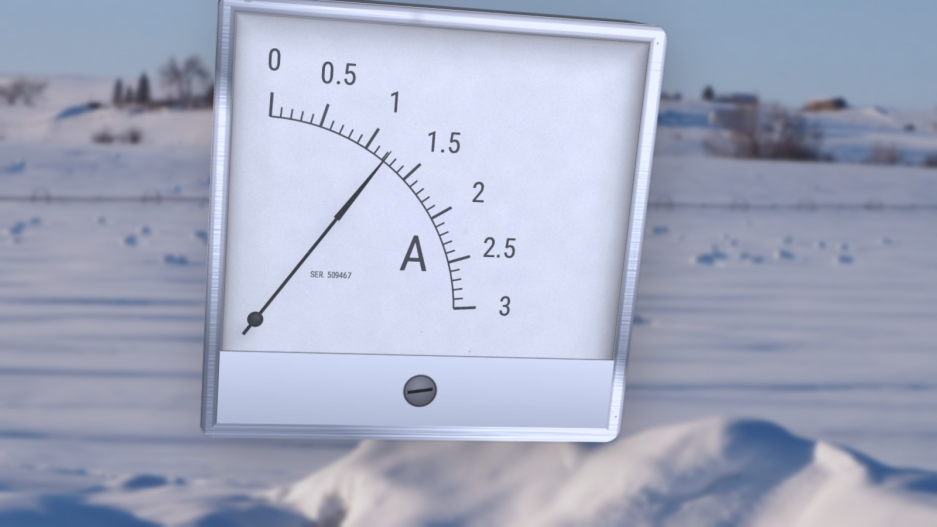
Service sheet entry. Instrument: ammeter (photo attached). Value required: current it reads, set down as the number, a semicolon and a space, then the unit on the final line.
1.2; A
